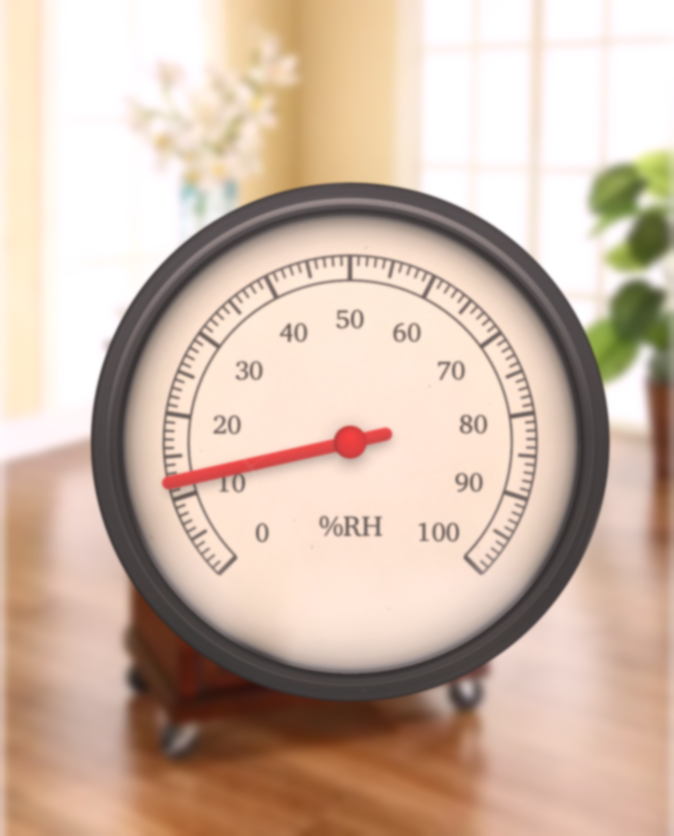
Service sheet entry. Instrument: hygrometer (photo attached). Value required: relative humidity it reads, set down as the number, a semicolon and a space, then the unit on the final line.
12; %
